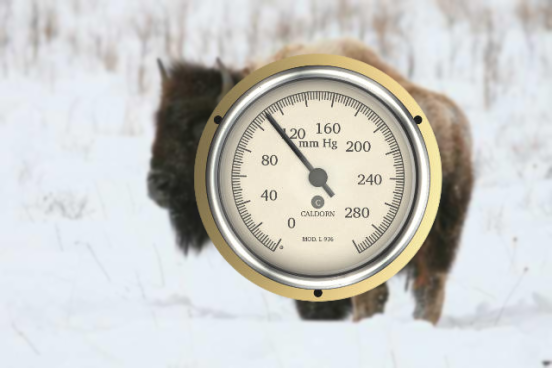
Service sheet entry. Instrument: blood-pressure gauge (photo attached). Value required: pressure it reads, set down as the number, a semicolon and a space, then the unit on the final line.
110; mmHg
